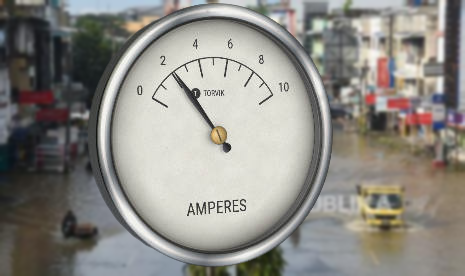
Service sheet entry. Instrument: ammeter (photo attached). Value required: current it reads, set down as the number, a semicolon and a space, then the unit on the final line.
2; A
